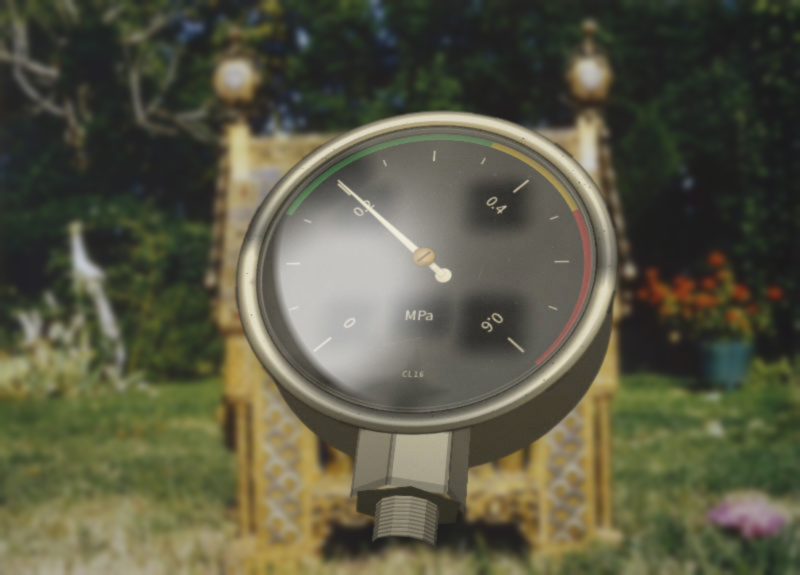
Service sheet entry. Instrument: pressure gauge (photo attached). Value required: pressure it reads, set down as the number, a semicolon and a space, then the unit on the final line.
0.2; MPa
